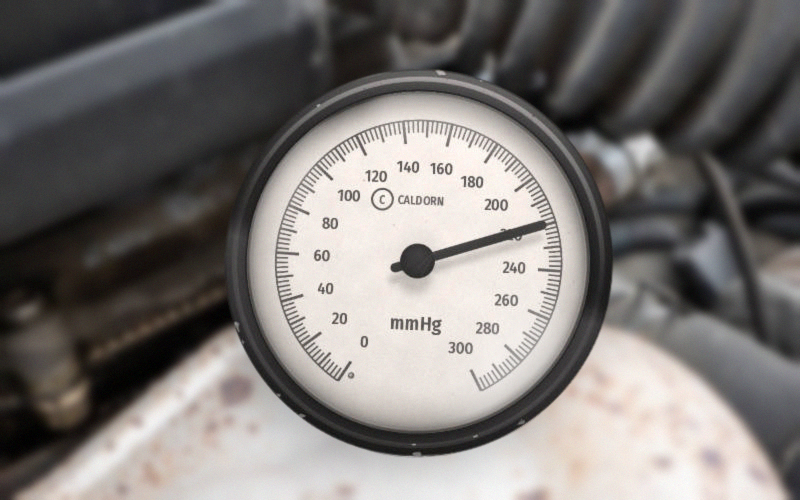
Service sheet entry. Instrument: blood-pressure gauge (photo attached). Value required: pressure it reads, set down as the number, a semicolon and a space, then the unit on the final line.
220; mmHg
